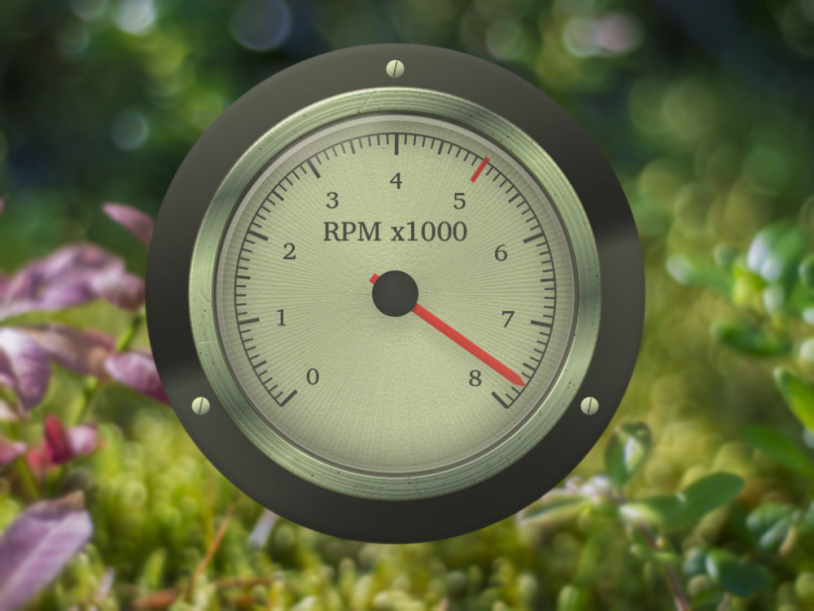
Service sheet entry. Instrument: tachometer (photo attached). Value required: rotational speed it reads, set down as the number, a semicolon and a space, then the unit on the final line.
7700; rpm
